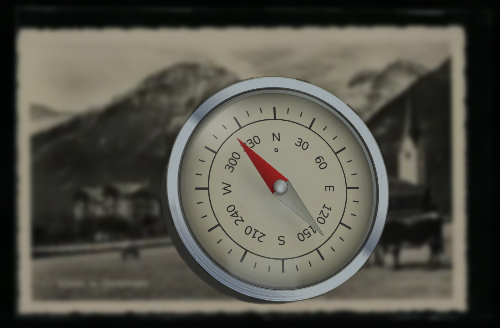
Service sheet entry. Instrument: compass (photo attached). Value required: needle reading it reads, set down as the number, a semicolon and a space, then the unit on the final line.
320; °
